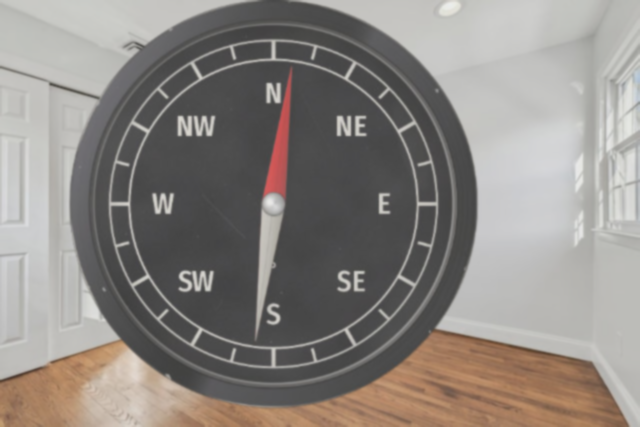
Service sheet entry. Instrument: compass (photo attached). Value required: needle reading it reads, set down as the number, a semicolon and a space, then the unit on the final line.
7.5; °
